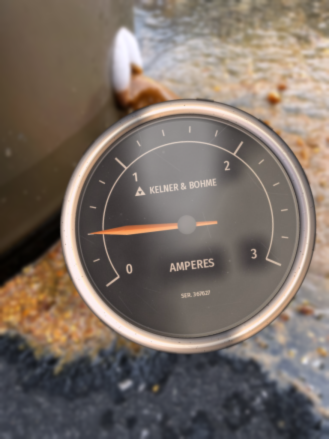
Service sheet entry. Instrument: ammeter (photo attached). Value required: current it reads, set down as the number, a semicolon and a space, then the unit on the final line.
0.4; A
